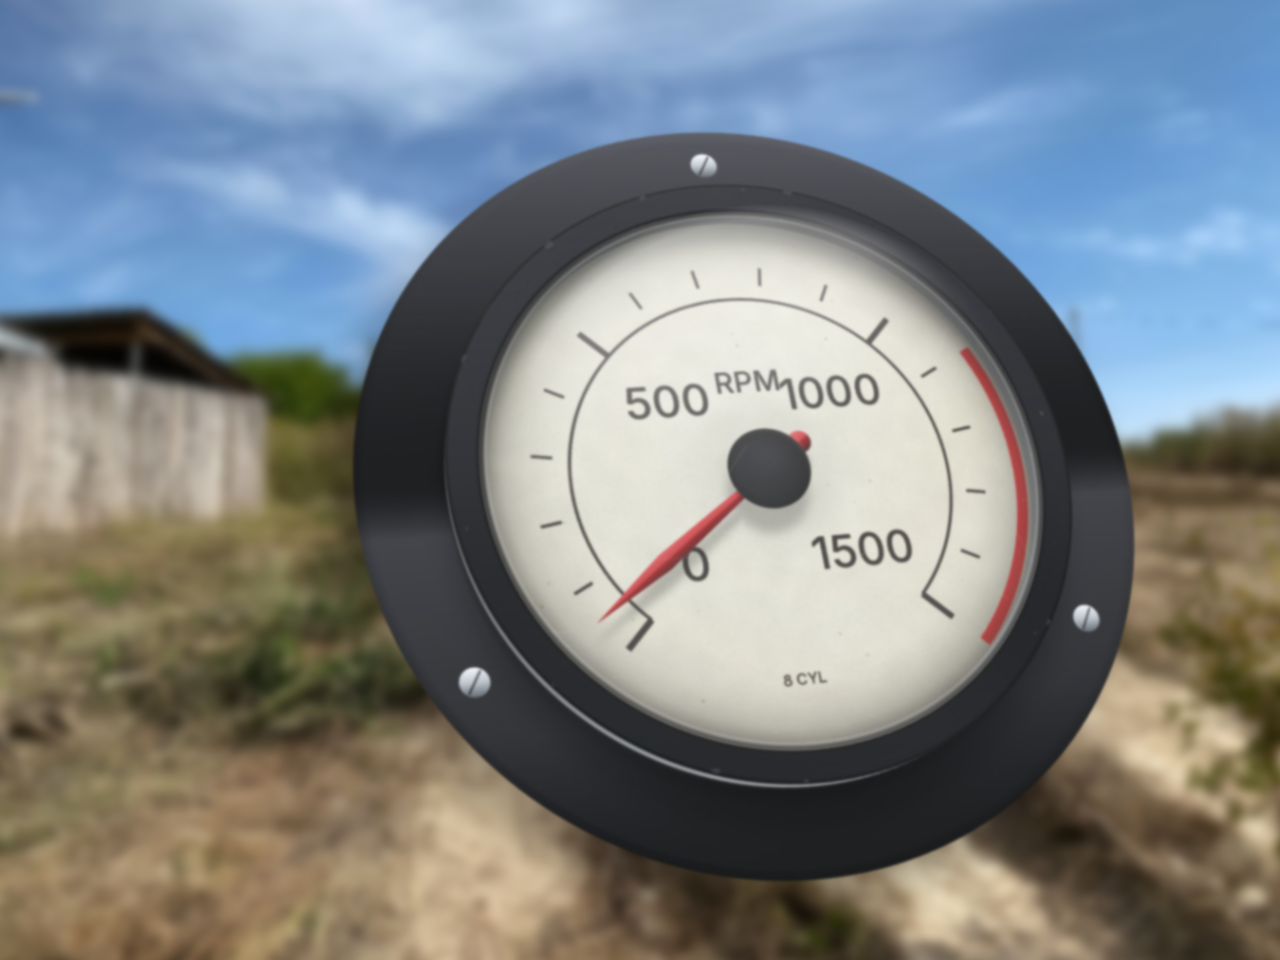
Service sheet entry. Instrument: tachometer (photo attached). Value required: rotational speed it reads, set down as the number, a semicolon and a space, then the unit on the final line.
50; rpm
